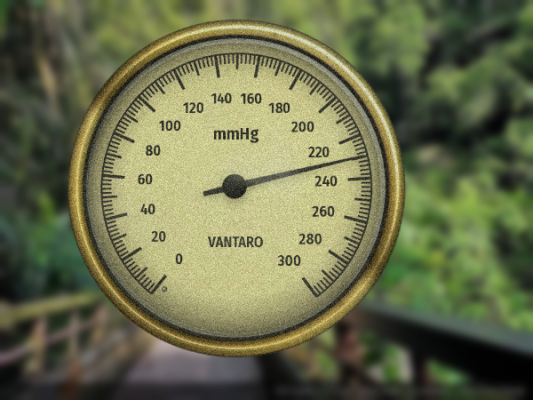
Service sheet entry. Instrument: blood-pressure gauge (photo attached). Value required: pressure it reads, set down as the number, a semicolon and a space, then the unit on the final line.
230; mmHg
